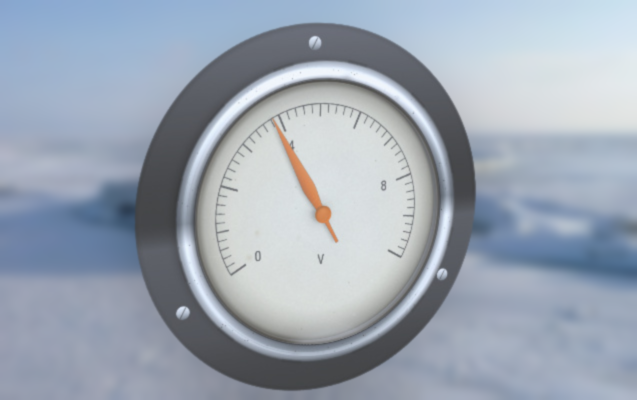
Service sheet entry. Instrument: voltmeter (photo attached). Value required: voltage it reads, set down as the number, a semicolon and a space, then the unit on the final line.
3.8; V
